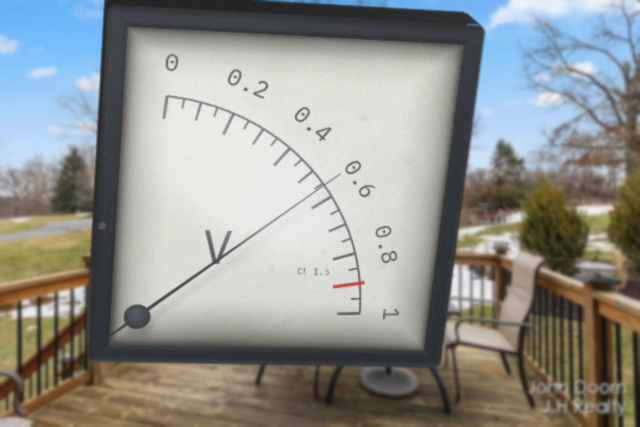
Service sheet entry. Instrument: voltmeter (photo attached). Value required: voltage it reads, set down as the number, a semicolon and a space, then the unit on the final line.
0.55; V
